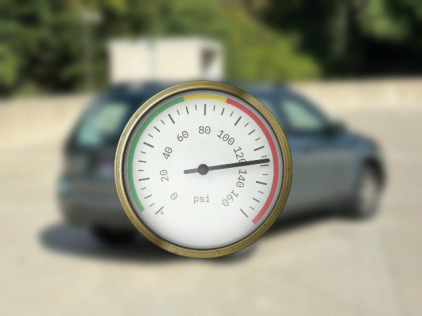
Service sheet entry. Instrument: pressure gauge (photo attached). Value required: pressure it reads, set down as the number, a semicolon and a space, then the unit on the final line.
127.5; psi
